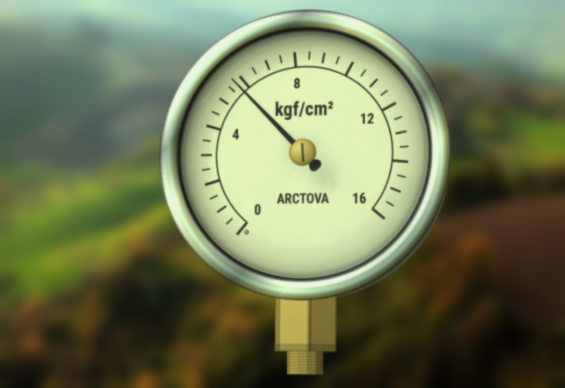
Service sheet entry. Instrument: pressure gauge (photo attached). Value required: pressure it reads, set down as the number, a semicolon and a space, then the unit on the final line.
5.75; kg/cm²
